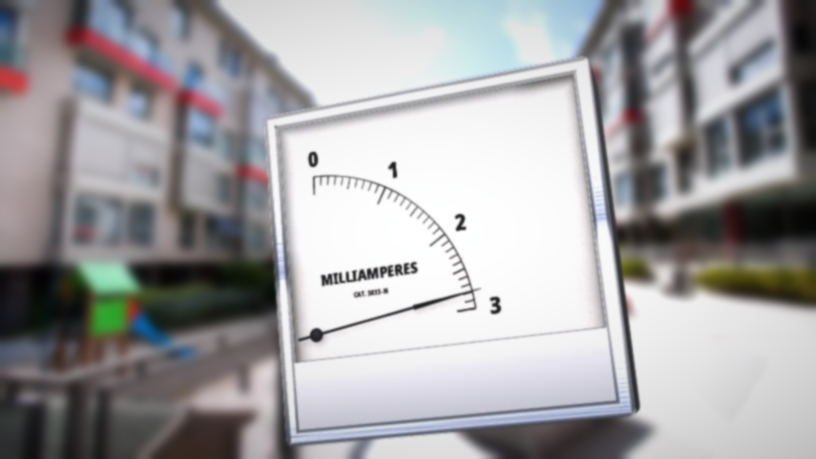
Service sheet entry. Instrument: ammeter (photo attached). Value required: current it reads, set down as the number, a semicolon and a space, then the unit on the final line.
2.8; mA
